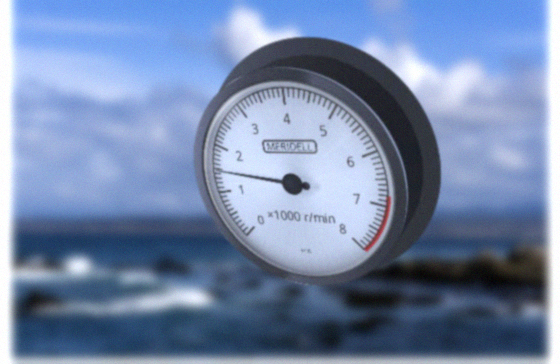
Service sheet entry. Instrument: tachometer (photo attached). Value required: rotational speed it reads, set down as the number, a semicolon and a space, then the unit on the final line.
1500; rpm
